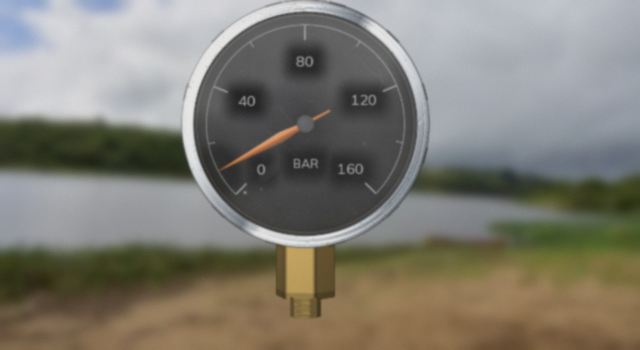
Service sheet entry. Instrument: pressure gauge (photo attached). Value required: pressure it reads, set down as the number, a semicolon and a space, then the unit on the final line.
10; bar
